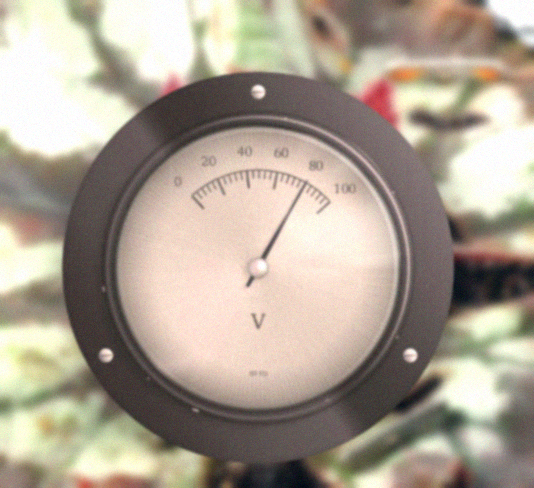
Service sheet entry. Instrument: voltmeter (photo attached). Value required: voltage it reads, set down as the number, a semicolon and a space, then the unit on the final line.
80; V
